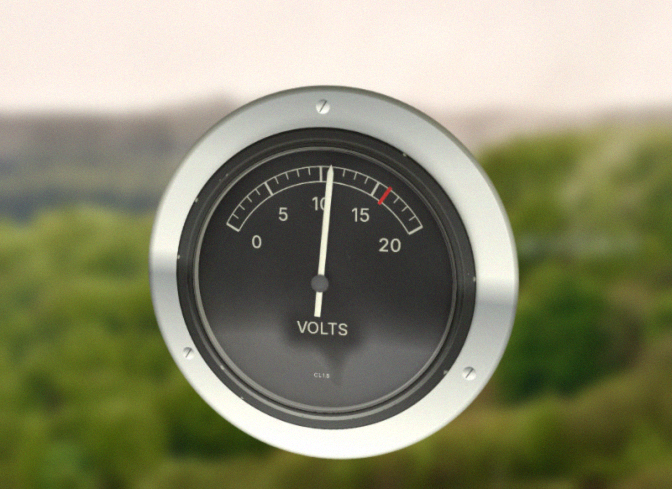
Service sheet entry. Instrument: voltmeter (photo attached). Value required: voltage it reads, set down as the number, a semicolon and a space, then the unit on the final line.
11; V
